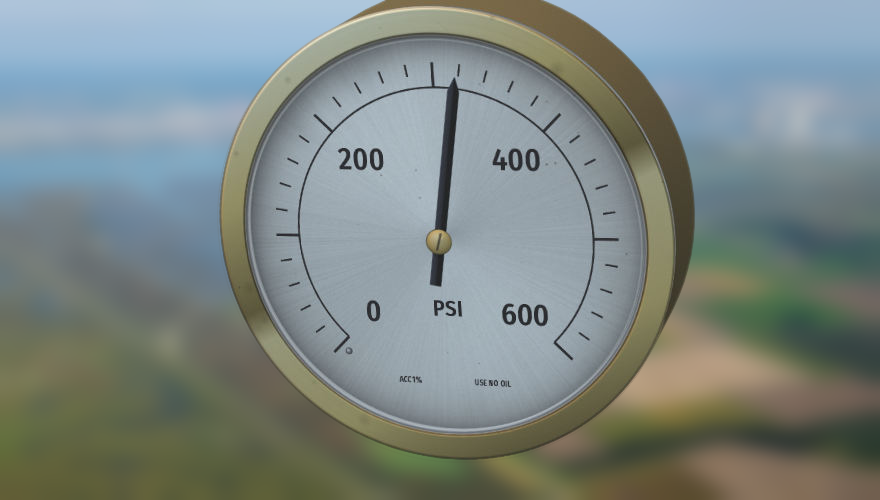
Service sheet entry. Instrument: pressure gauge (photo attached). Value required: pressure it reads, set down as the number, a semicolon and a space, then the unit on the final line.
320; psi
